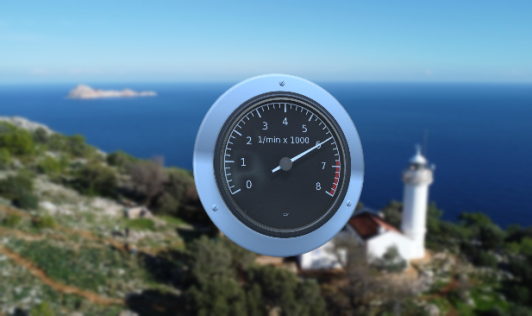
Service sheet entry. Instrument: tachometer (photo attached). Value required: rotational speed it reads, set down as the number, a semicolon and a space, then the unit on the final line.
6000; rpm
